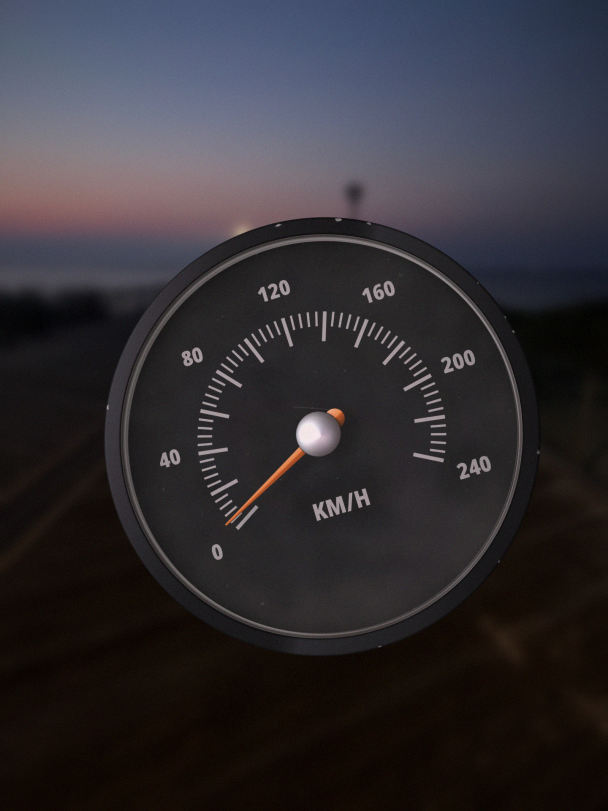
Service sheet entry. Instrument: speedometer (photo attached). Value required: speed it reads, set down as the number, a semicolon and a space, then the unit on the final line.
4; km/h
